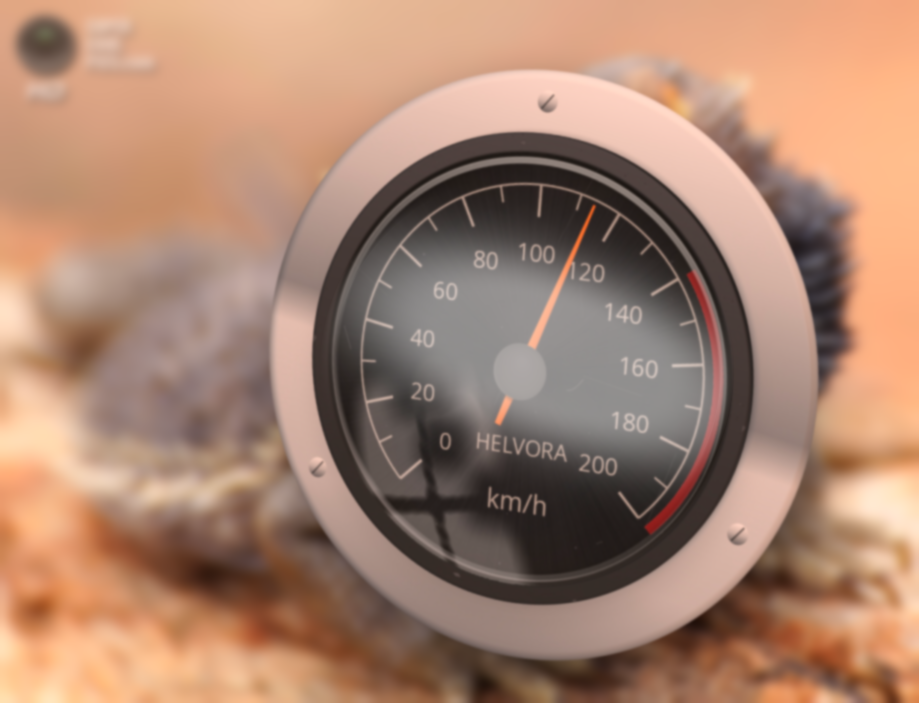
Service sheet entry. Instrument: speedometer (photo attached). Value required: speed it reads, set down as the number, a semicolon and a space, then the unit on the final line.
115; km/h
